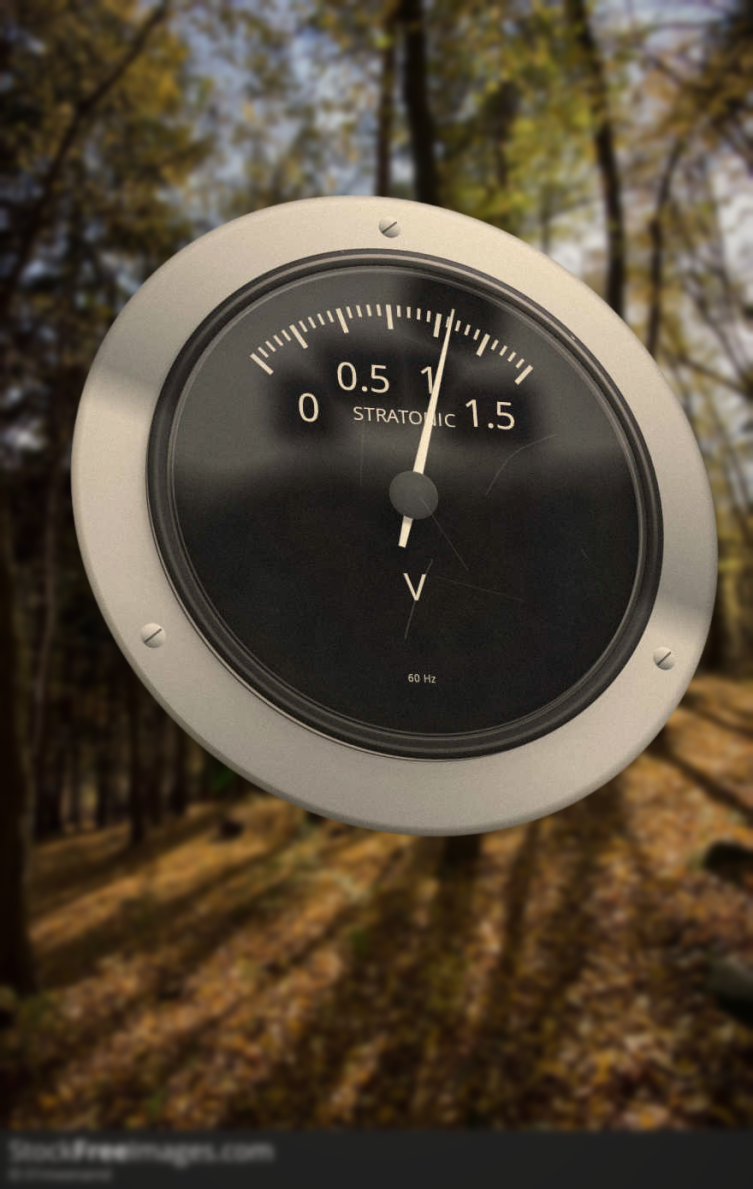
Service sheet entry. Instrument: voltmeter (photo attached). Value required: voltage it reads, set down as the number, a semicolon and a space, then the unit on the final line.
1.05; V
